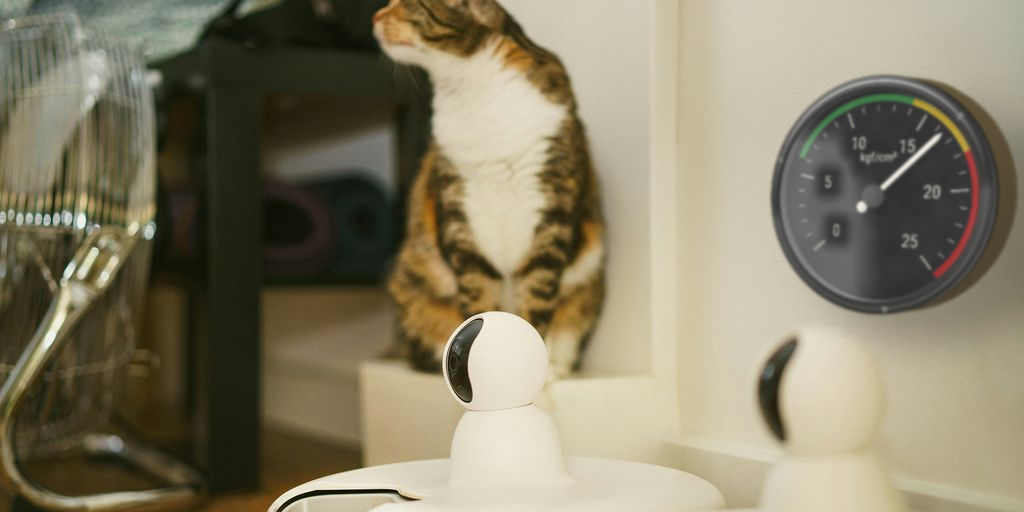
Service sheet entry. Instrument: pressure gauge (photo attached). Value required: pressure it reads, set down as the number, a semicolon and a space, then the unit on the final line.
16.5; kg/cm²
